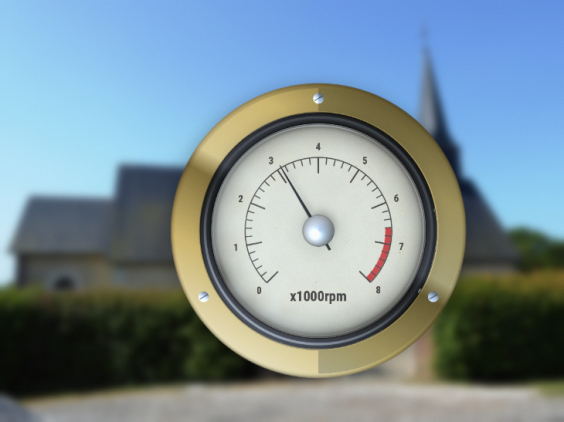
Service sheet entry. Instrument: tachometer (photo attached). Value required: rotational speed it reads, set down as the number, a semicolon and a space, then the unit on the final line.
3100; rpm
